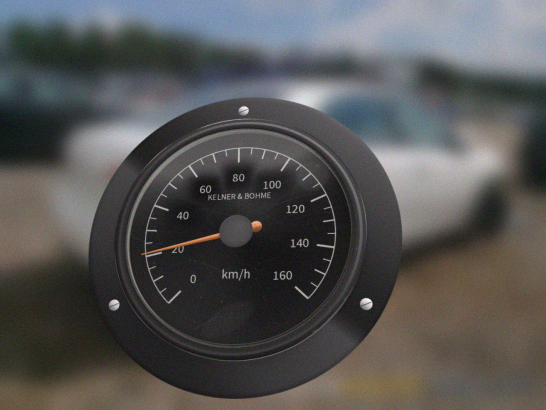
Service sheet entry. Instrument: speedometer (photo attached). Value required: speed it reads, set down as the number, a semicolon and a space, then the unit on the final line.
20; km/h
